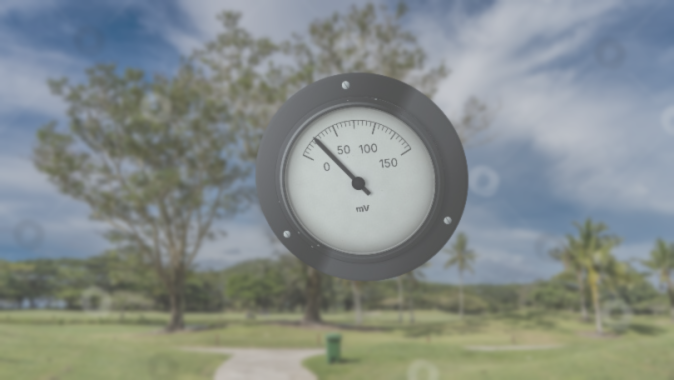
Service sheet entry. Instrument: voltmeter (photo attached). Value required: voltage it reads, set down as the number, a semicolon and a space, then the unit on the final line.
25; mV
